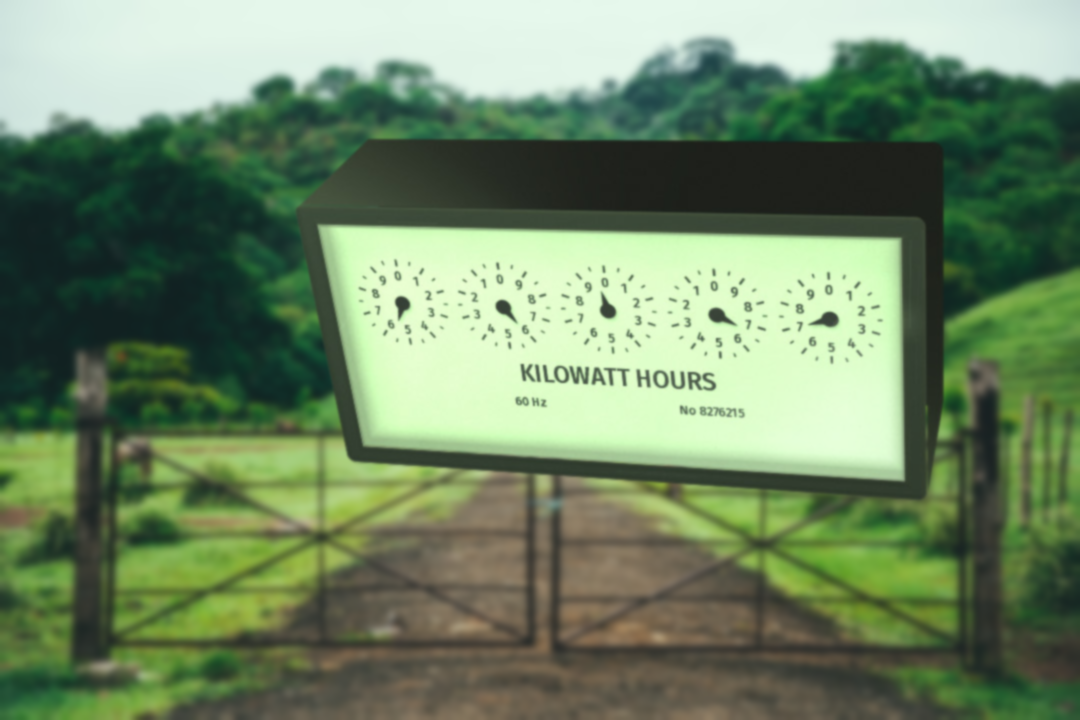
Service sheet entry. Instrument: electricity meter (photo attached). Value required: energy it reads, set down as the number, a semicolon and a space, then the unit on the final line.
55967; kWh
